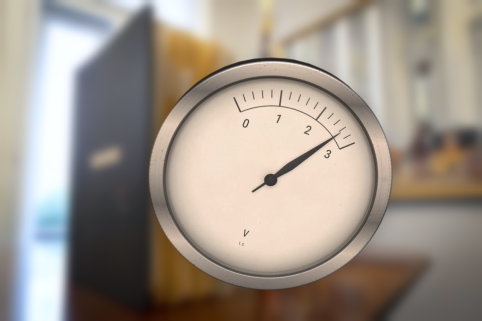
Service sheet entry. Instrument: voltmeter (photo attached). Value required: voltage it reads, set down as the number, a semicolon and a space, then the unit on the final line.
2.6; V
